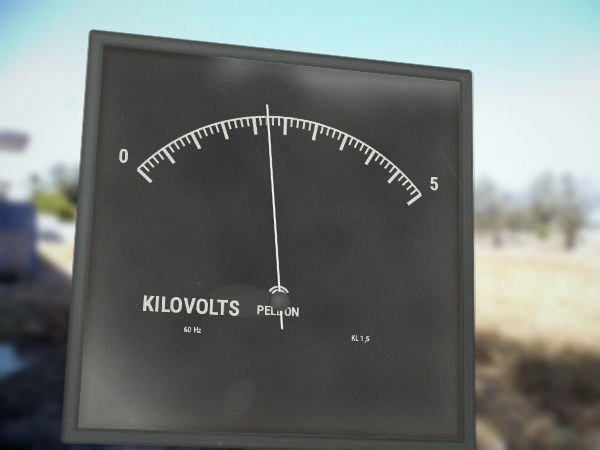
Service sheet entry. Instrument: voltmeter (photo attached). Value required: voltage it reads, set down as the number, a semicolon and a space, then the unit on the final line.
2.2; kV
